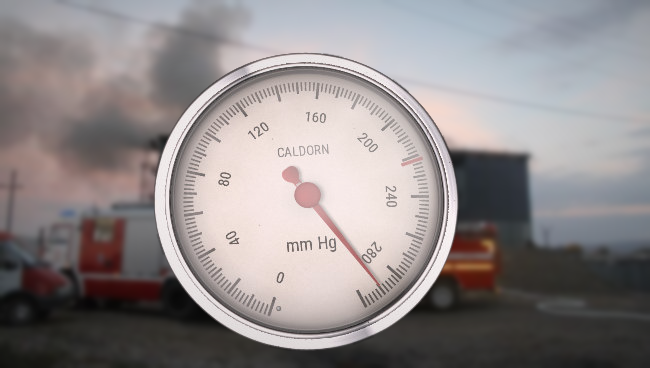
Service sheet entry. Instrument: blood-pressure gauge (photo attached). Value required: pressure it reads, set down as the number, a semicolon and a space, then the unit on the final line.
290; mmHg
